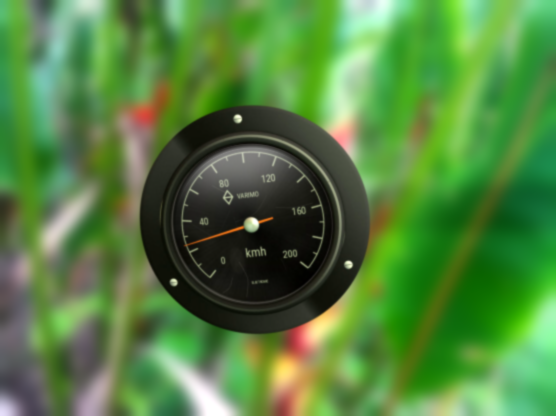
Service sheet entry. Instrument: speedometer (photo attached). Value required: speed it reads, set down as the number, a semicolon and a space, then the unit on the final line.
25; km/h
